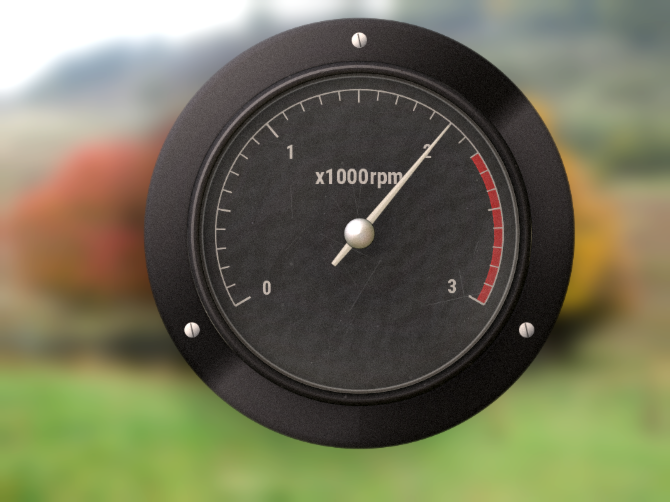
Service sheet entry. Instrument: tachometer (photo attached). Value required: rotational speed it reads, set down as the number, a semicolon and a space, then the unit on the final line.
2000; rpm
